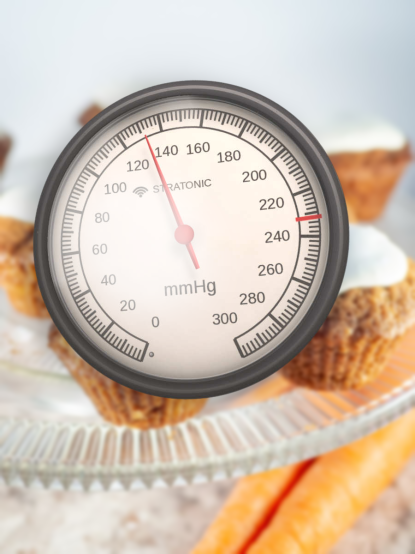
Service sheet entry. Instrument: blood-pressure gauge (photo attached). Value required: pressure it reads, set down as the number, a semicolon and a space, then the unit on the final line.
132; mmHg
